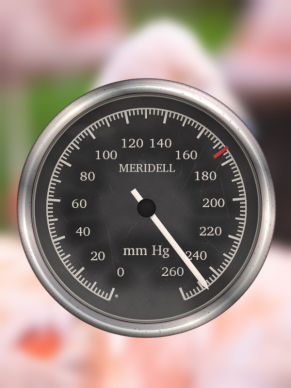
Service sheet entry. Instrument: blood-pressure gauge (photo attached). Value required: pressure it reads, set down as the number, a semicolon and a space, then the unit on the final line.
248; mmHg
